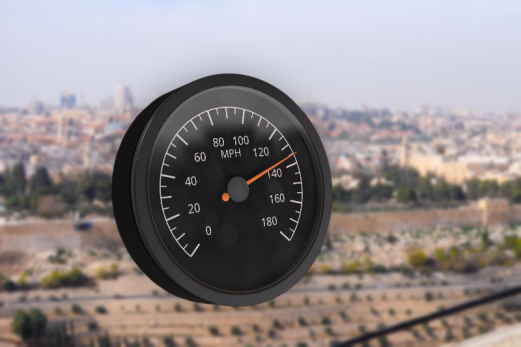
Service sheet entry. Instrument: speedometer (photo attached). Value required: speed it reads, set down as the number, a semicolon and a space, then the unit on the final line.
135; mph
